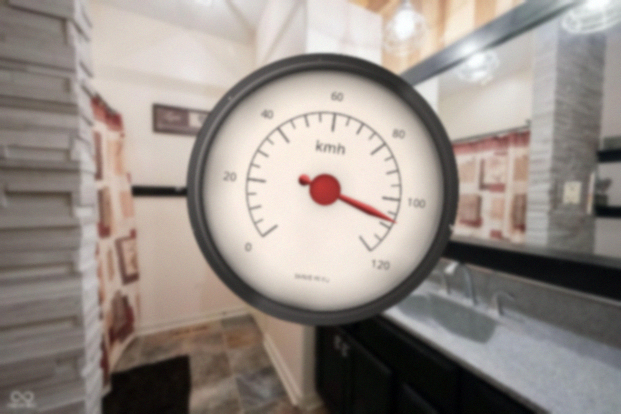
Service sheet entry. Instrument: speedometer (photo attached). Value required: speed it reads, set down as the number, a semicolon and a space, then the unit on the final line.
107.5; km/h
